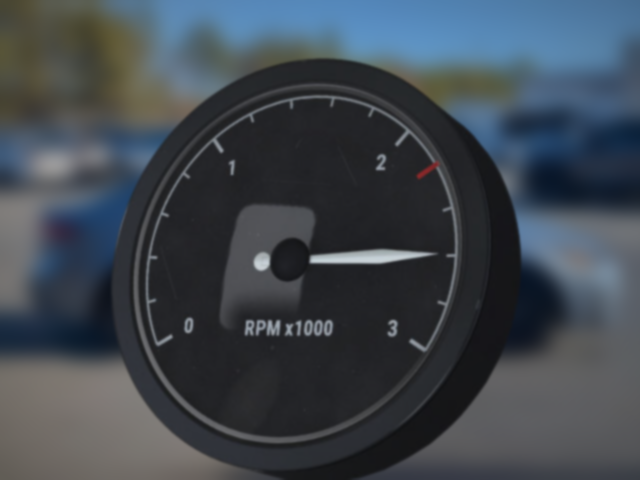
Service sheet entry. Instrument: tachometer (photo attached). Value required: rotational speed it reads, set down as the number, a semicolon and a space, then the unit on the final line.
2600; rpm
